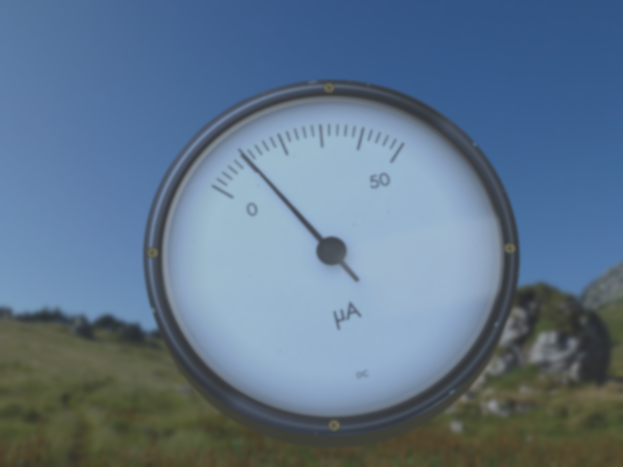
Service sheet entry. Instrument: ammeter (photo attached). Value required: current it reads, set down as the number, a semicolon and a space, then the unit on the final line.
10; µA
